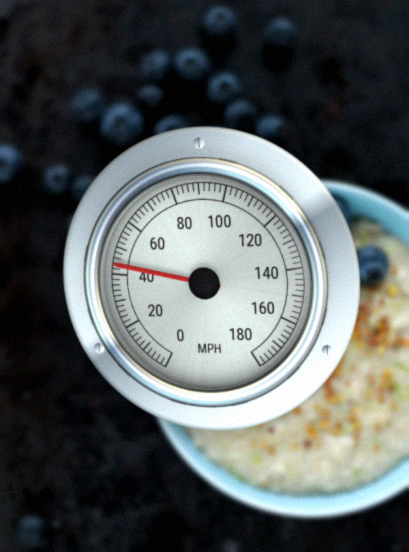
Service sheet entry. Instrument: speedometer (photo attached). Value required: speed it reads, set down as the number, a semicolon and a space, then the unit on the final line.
44; mph
